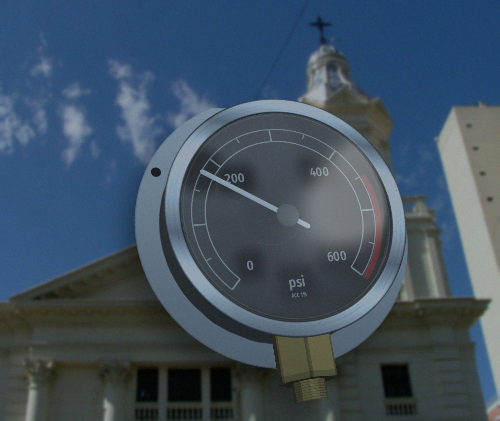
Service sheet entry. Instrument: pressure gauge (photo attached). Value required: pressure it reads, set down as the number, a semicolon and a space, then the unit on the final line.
175; psi
